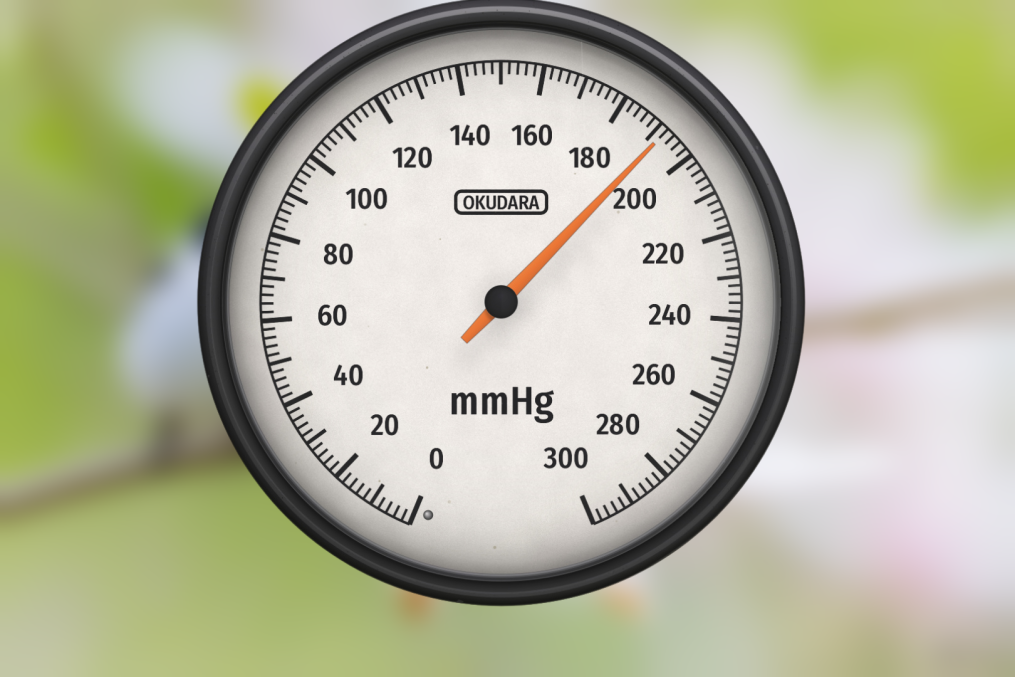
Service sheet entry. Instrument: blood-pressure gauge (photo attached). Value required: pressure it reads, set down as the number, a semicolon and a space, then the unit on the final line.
192; mmHg
